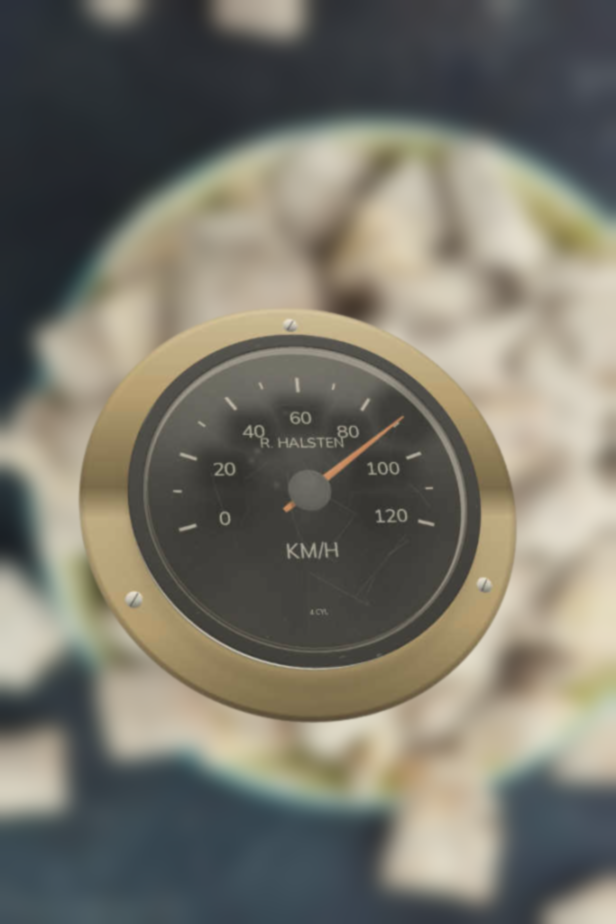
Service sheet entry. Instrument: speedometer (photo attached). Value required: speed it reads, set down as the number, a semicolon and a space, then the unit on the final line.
90; km/h
